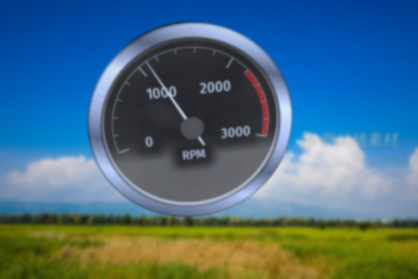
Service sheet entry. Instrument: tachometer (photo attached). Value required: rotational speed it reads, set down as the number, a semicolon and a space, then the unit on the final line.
1100; rpm
